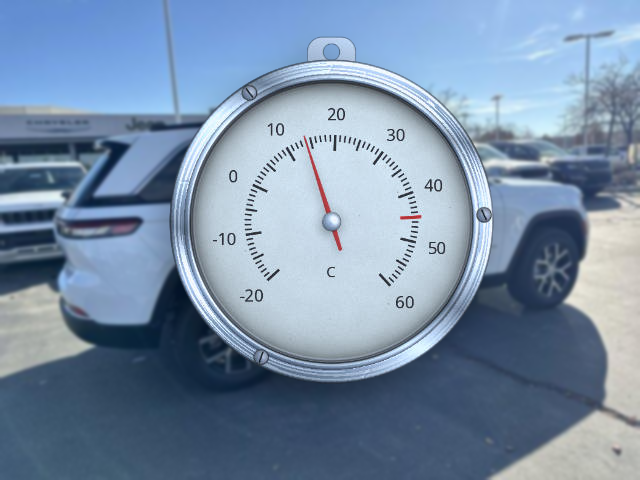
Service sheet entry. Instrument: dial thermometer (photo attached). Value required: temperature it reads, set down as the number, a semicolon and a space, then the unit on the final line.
14; °C
